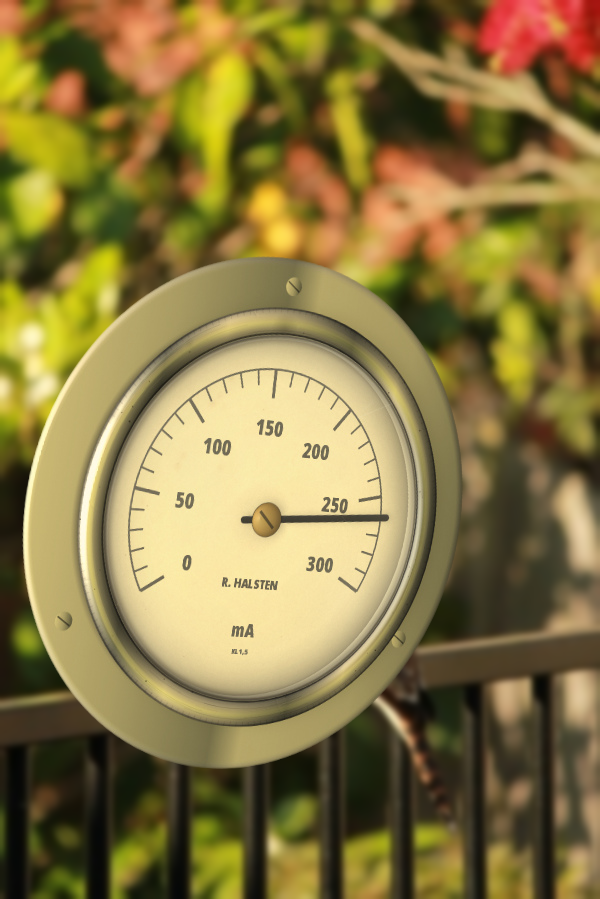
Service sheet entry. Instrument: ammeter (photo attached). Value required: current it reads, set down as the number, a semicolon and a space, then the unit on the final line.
260; mA
